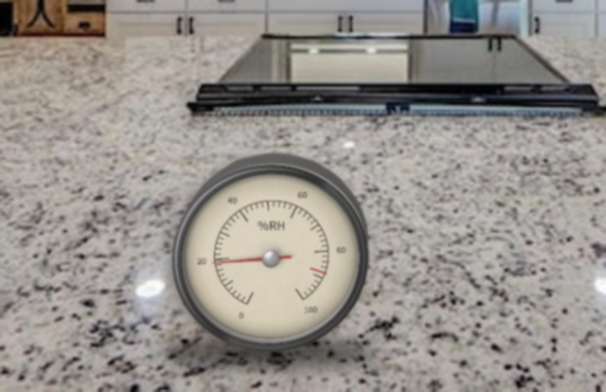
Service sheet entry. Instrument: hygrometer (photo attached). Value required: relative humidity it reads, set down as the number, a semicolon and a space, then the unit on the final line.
20; %
